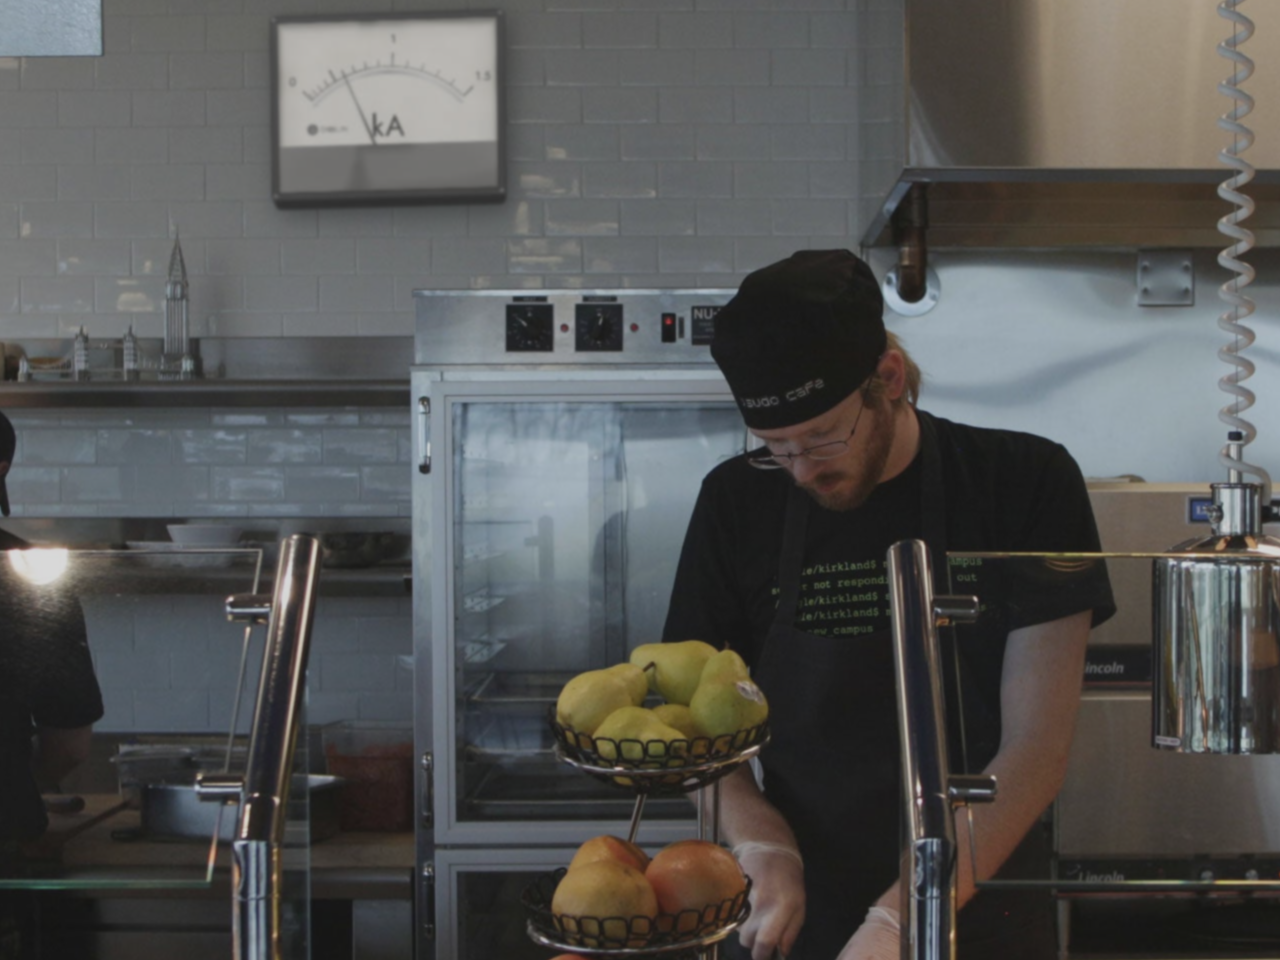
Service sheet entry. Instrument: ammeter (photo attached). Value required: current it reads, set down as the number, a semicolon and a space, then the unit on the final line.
0.6; kA
